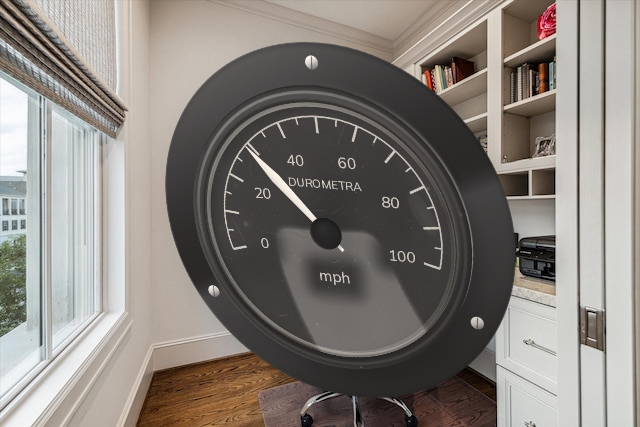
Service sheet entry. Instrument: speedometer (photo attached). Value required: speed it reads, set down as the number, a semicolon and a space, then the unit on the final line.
30; mph
